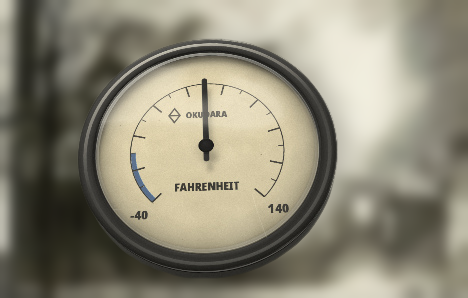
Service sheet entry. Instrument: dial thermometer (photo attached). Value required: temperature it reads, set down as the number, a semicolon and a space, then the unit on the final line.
50; °F
